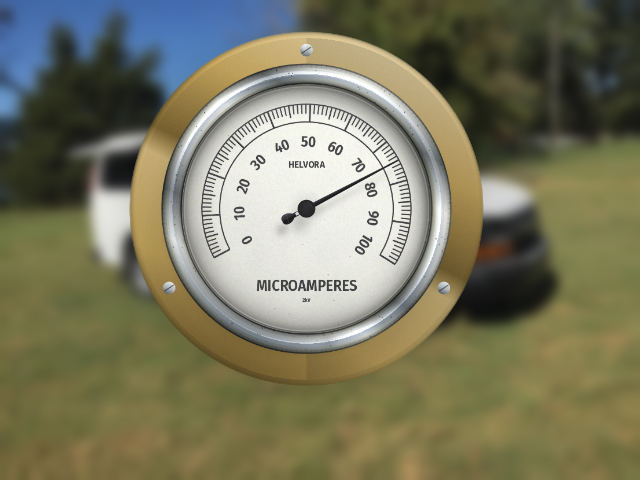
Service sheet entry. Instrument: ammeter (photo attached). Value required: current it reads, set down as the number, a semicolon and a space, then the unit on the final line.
75; µA
